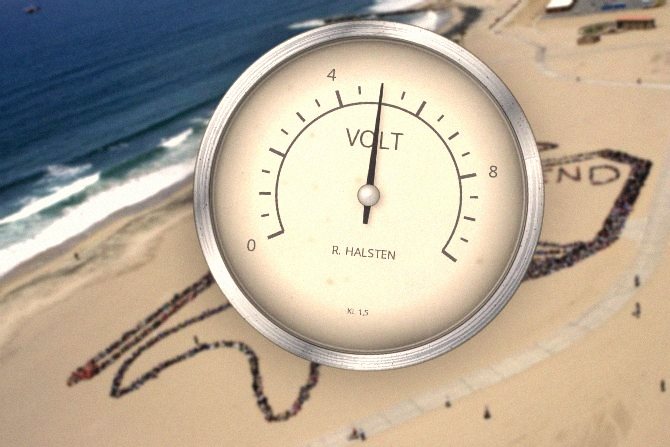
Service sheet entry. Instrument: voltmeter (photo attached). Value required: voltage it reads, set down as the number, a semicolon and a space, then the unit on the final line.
5; V
